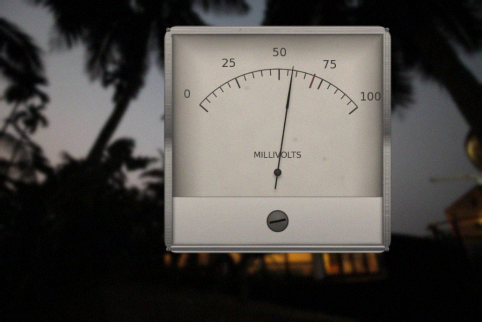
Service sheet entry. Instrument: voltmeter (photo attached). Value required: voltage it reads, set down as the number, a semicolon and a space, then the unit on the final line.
57.5; mV
